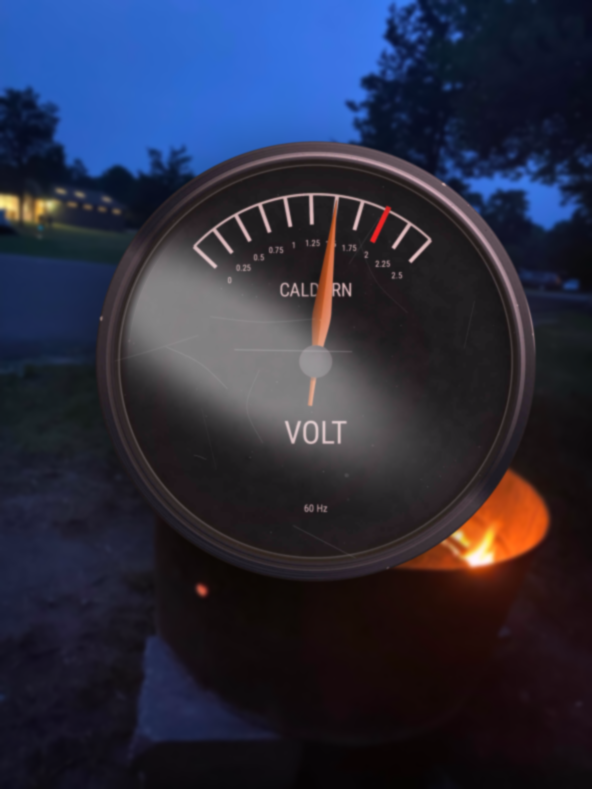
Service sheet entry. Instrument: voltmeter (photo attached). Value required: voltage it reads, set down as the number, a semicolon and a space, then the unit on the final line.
1.5; V
